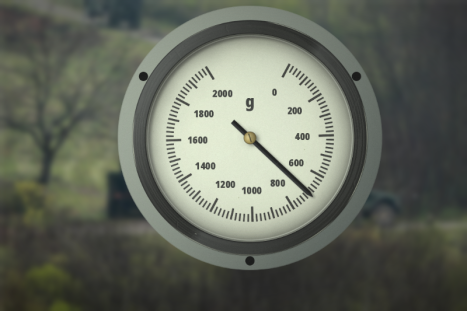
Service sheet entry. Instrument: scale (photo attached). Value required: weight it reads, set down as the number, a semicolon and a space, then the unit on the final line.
700; g
